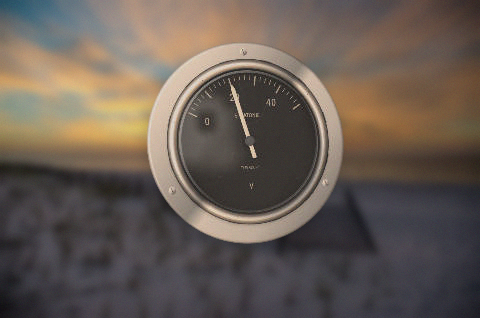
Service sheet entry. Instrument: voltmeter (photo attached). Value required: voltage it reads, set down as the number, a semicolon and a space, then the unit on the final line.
20; V
